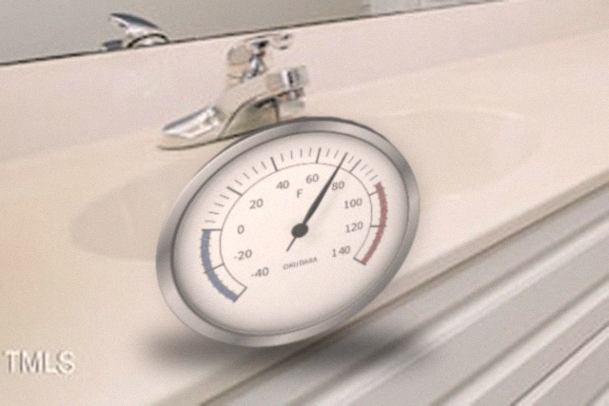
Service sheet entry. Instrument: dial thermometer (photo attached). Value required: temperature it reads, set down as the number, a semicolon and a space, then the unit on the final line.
72; °F
